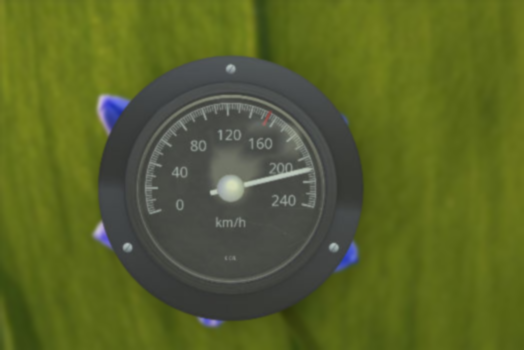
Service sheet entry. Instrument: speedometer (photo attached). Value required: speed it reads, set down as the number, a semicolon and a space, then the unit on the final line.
210; km/h
